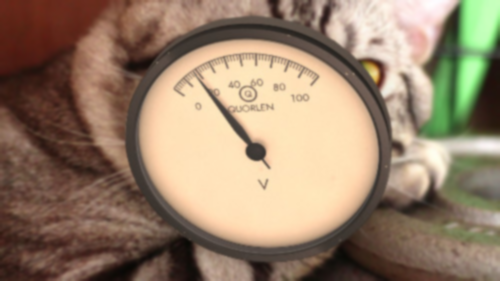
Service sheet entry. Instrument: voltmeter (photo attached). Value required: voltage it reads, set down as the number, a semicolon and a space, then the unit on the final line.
20; V
